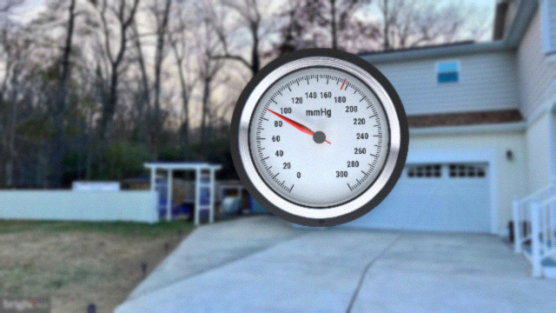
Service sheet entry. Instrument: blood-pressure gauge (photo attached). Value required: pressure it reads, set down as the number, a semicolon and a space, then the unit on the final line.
90; mmHg
